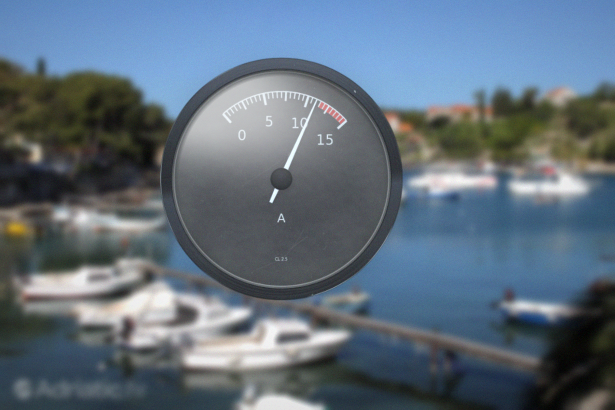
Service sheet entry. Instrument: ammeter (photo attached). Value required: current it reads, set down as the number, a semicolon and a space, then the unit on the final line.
11; A
